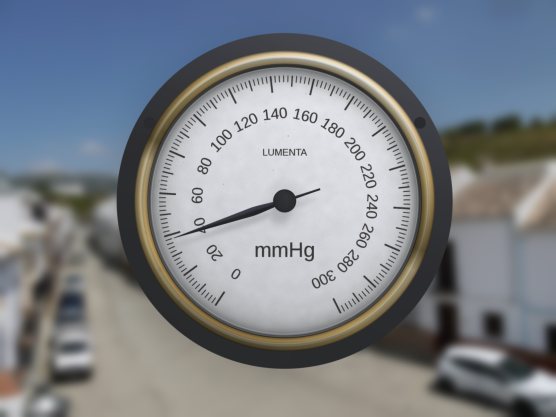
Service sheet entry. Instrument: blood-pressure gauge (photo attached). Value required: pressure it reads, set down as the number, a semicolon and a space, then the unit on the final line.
38; mmHg
